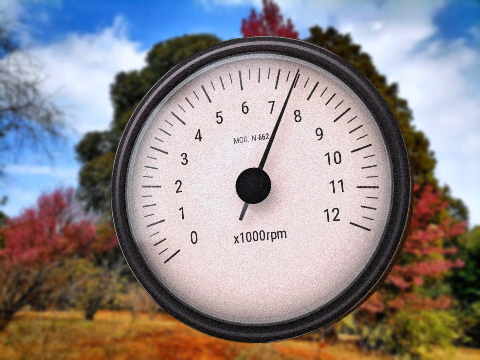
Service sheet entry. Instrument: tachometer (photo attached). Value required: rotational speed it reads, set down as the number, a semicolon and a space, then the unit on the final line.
7500; rpm
